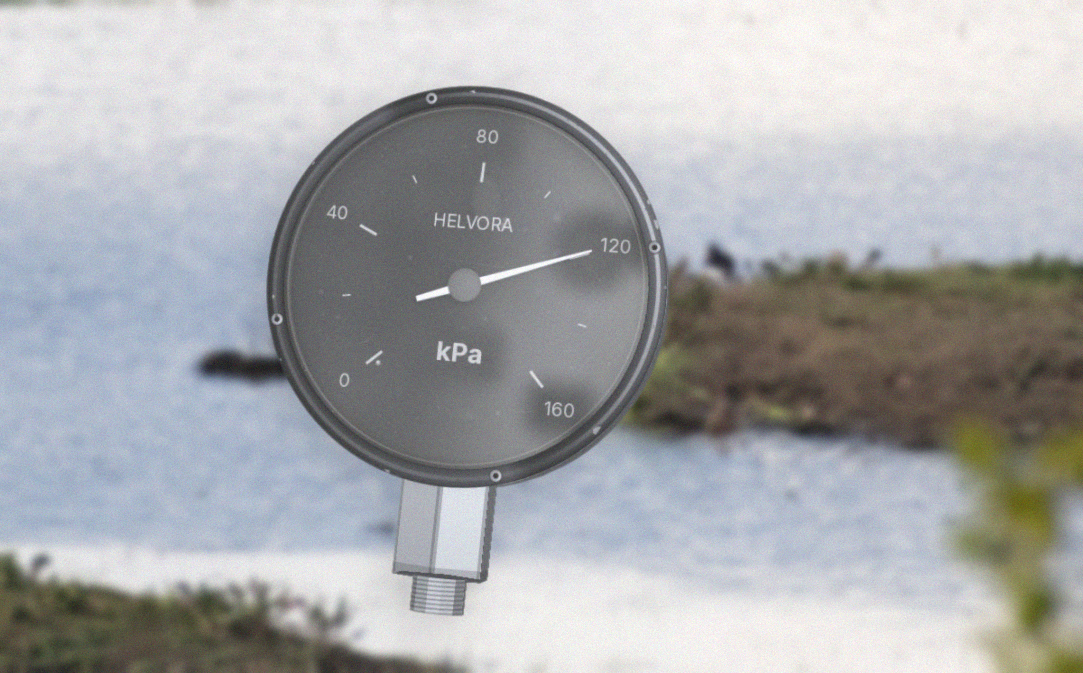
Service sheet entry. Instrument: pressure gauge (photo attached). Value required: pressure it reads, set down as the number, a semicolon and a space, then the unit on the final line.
120; kPa
